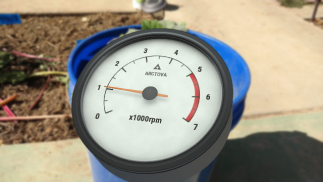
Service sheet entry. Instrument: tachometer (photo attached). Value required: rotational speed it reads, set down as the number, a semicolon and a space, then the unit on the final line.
1000; rpm
